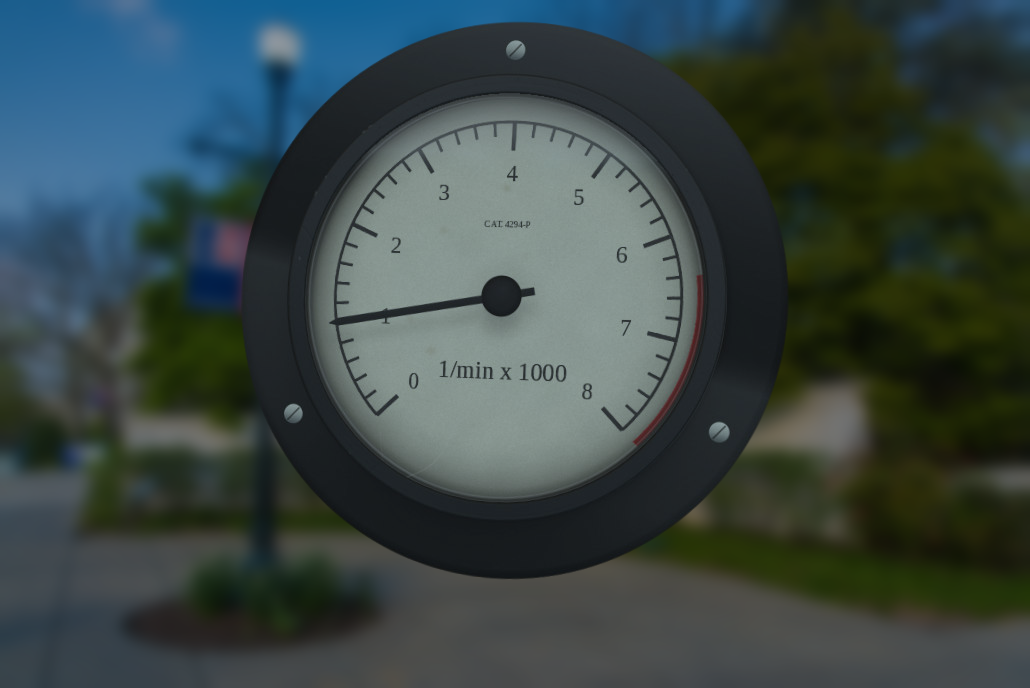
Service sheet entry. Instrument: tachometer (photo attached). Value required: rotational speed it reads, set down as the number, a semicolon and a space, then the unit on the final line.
1000; rpm
